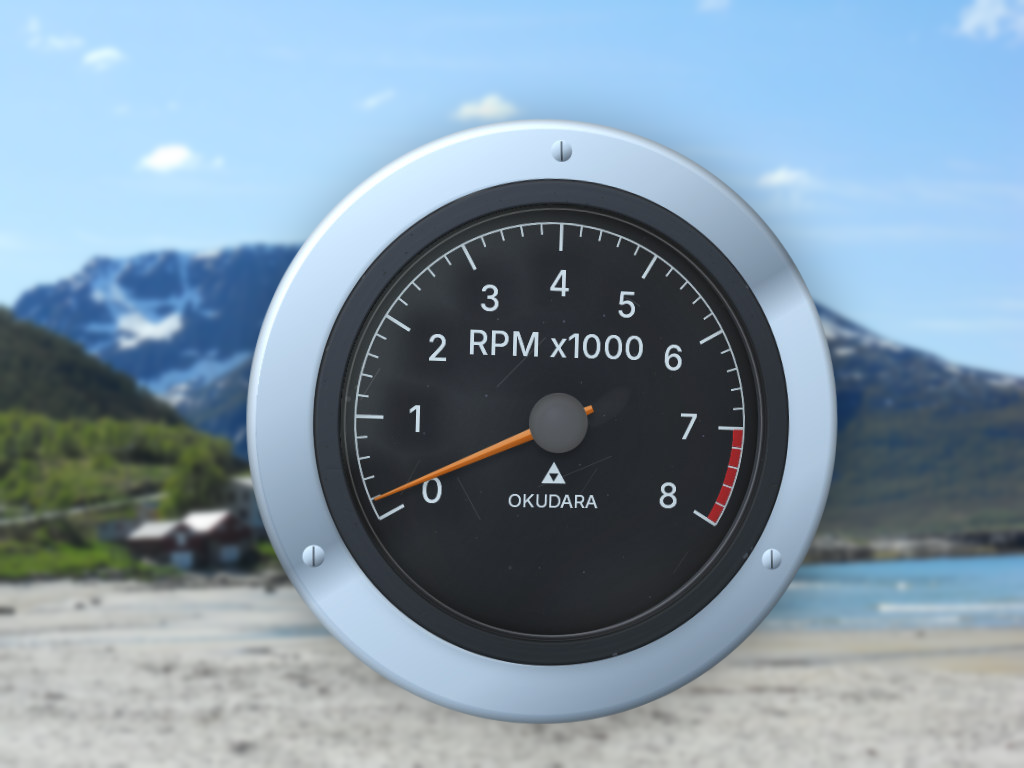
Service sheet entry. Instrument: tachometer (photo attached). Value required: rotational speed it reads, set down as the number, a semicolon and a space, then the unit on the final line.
200; rpm
